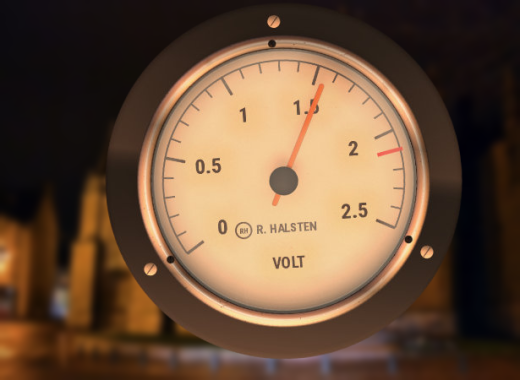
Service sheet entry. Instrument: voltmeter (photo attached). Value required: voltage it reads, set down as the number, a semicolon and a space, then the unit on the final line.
1.55; V
